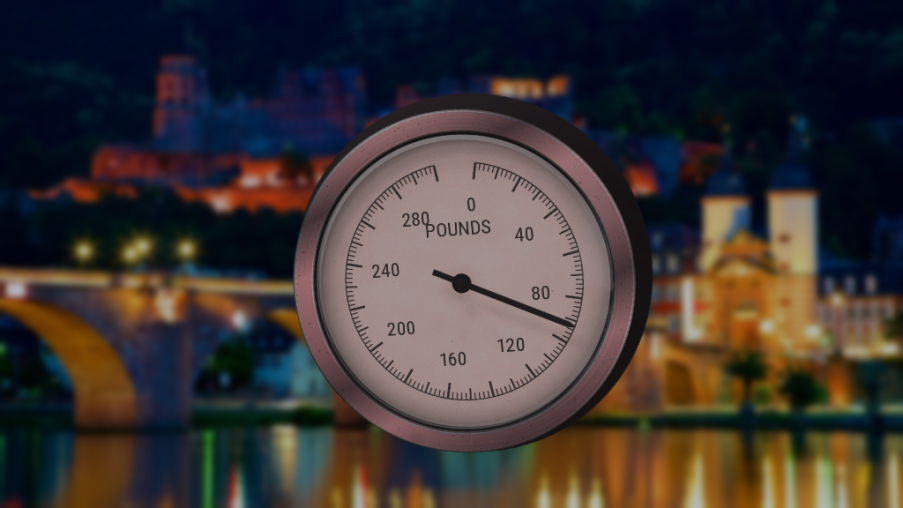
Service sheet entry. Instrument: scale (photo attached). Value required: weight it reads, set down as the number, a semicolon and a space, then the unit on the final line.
92; lb
